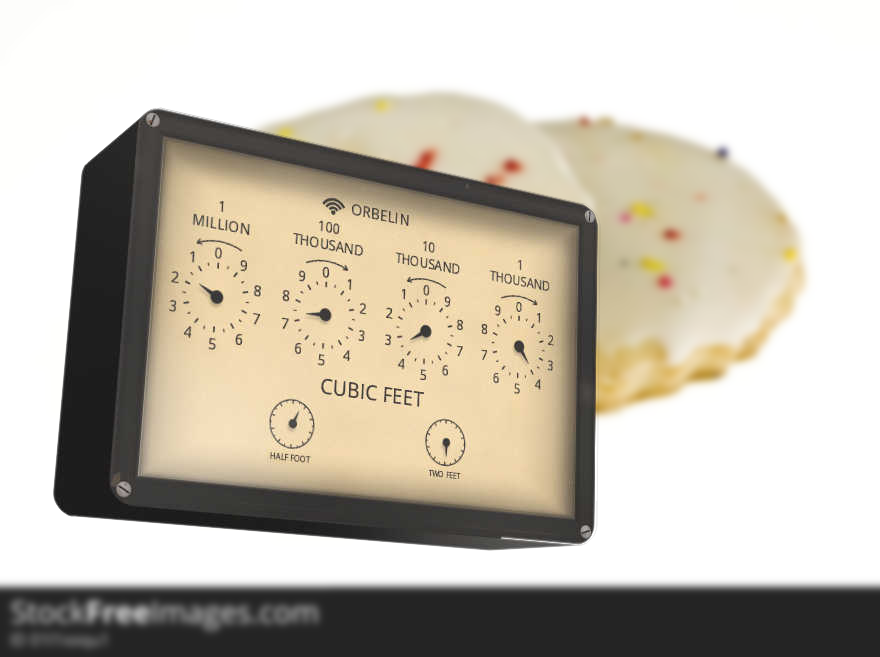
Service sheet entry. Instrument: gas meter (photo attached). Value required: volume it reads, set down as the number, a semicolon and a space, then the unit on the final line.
173400; ft³
